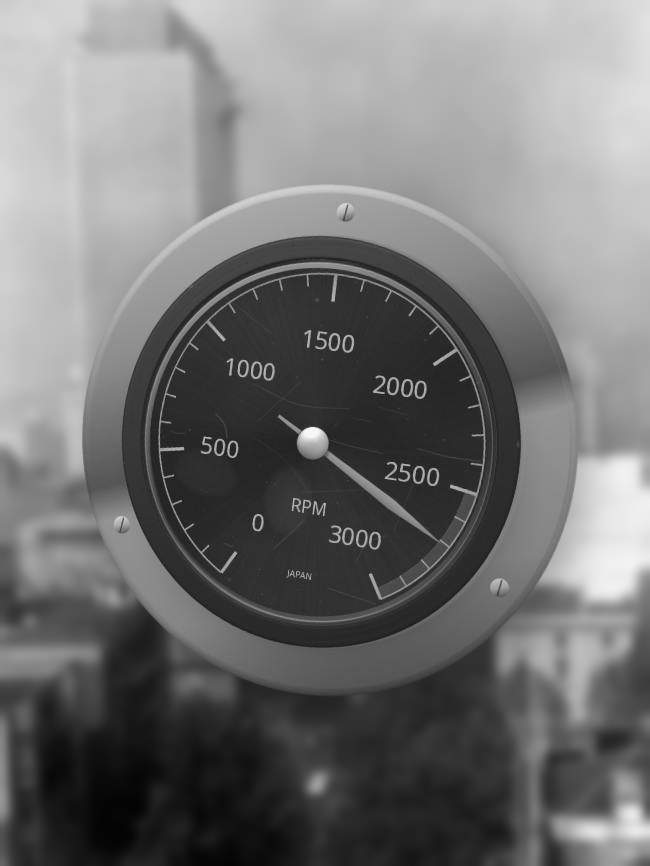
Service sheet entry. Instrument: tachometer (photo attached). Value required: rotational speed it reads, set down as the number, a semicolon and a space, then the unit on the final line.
2700; rpm
